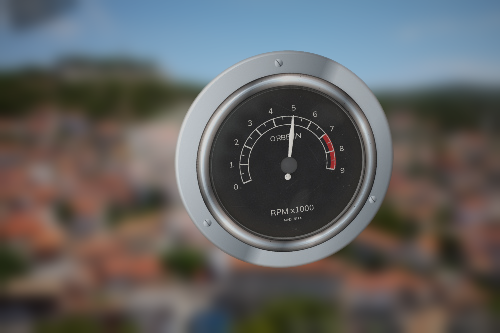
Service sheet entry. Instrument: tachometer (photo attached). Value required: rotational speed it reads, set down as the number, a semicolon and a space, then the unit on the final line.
5000; rpm
